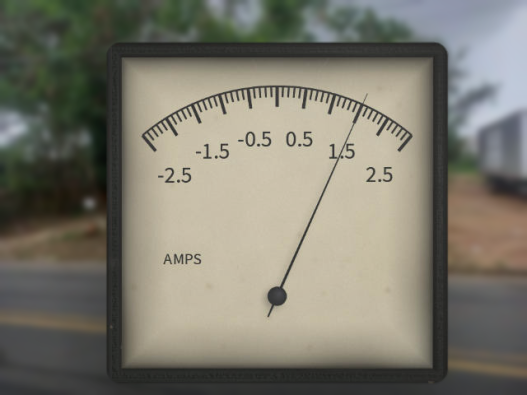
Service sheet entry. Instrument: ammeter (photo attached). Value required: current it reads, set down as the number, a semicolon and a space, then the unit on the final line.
1.5; A
